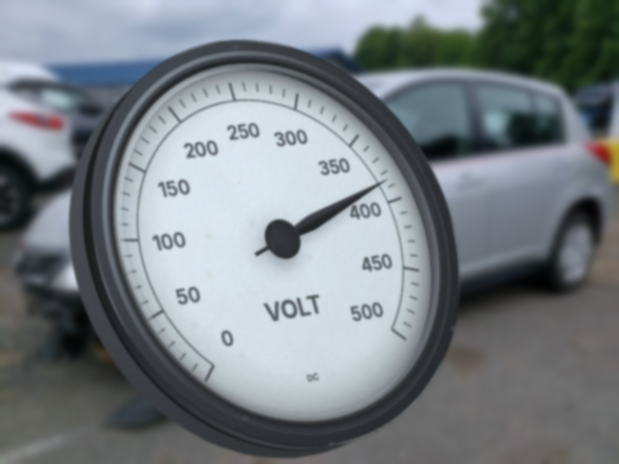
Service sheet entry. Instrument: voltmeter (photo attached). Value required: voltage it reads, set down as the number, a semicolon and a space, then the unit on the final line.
385; V
